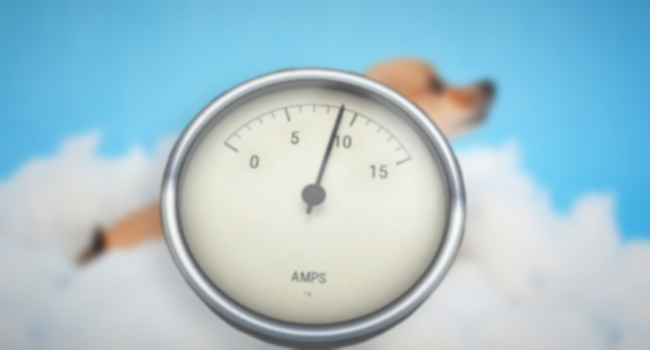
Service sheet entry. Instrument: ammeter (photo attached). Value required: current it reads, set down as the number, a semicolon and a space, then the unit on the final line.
9; A
